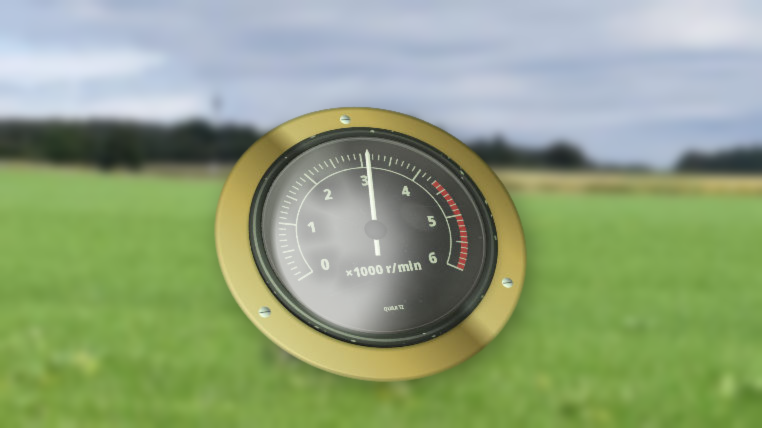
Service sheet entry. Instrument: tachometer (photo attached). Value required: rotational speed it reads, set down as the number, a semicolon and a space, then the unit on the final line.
3100; rpm
